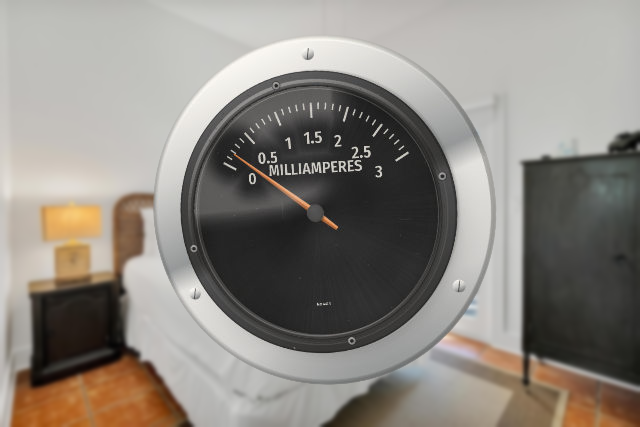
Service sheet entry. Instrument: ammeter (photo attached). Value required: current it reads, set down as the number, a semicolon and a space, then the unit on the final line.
0.2; mA
